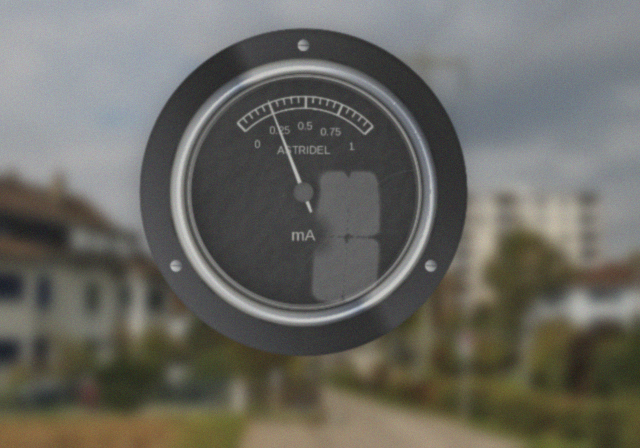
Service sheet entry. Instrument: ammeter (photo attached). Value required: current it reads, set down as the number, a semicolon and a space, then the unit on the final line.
0.25; mA
